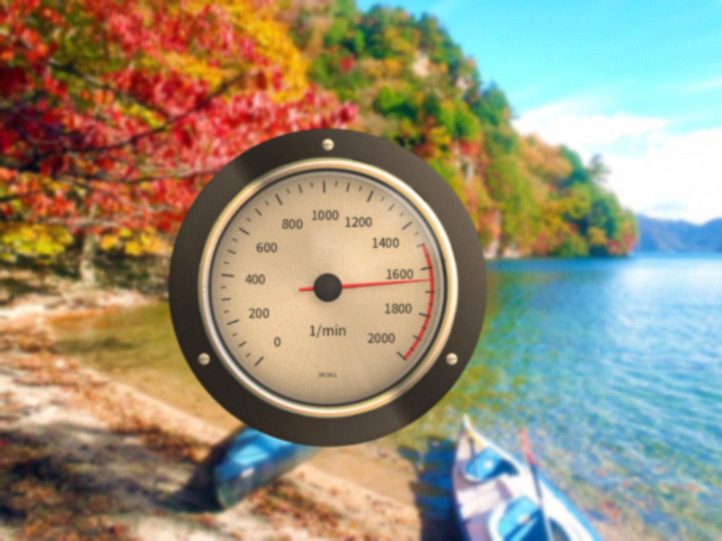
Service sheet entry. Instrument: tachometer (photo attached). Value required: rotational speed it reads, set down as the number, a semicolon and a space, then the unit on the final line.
1650; rpm
